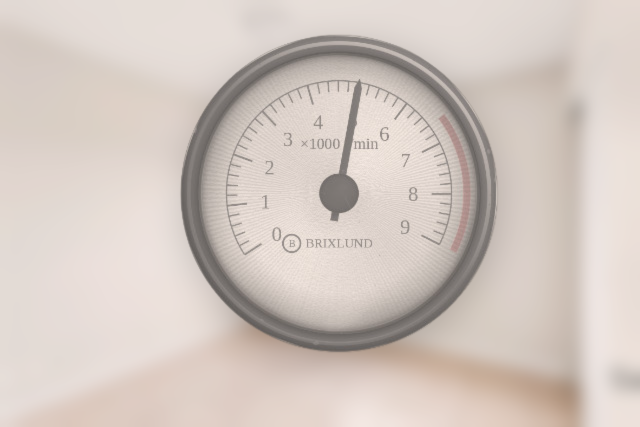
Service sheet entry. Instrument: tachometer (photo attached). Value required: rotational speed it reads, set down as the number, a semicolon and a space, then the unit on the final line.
5000; rpm
